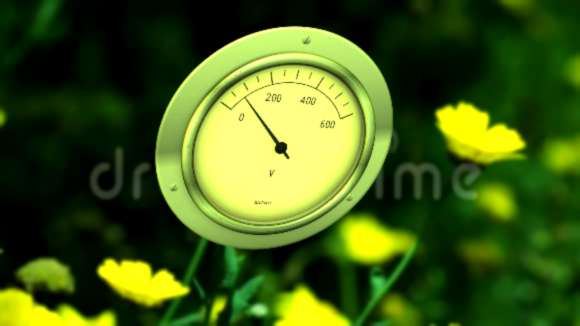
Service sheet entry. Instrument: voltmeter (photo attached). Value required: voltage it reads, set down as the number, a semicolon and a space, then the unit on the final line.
75; V
